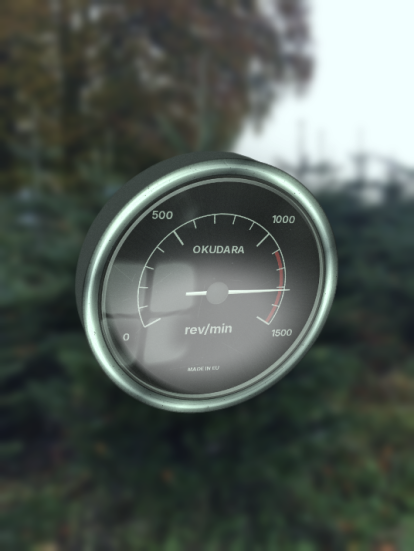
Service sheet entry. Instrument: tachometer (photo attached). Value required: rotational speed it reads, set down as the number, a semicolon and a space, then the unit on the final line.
1300; rpm
